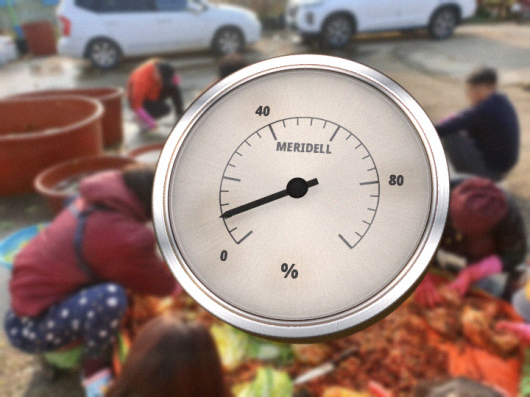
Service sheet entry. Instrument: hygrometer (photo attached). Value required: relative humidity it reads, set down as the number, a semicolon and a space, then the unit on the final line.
8; %
